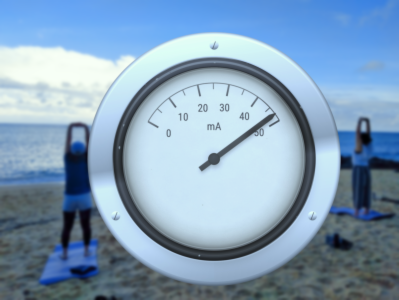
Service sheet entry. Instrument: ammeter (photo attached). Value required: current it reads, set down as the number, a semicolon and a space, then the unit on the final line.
47.5; mA
